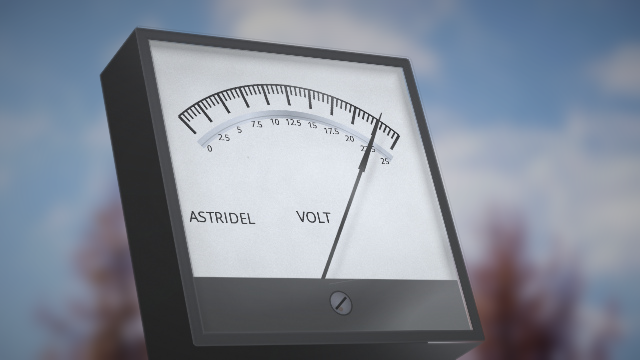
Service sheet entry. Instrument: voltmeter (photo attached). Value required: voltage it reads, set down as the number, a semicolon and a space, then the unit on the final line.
22.5; V
